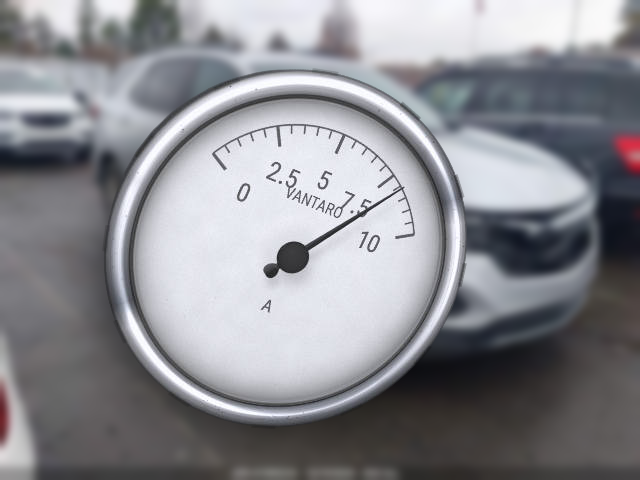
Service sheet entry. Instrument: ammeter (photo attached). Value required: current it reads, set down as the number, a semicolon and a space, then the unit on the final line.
8; A
